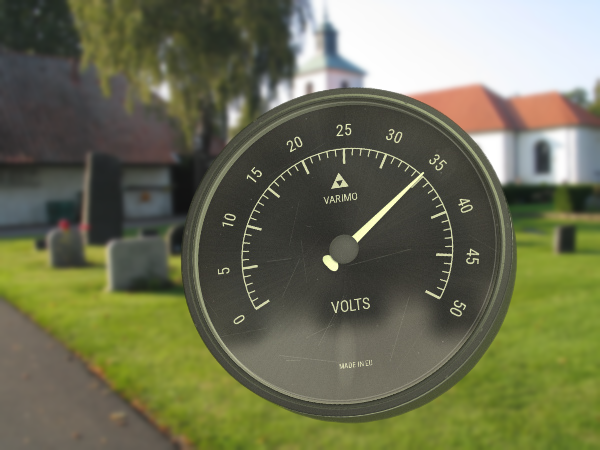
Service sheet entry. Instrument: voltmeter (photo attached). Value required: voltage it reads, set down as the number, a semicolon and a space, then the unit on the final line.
35; V
